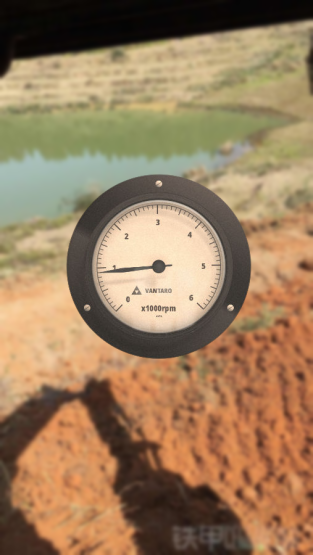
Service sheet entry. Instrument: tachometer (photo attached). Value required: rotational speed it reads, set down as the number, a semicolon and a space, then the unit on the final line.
900; rpm
